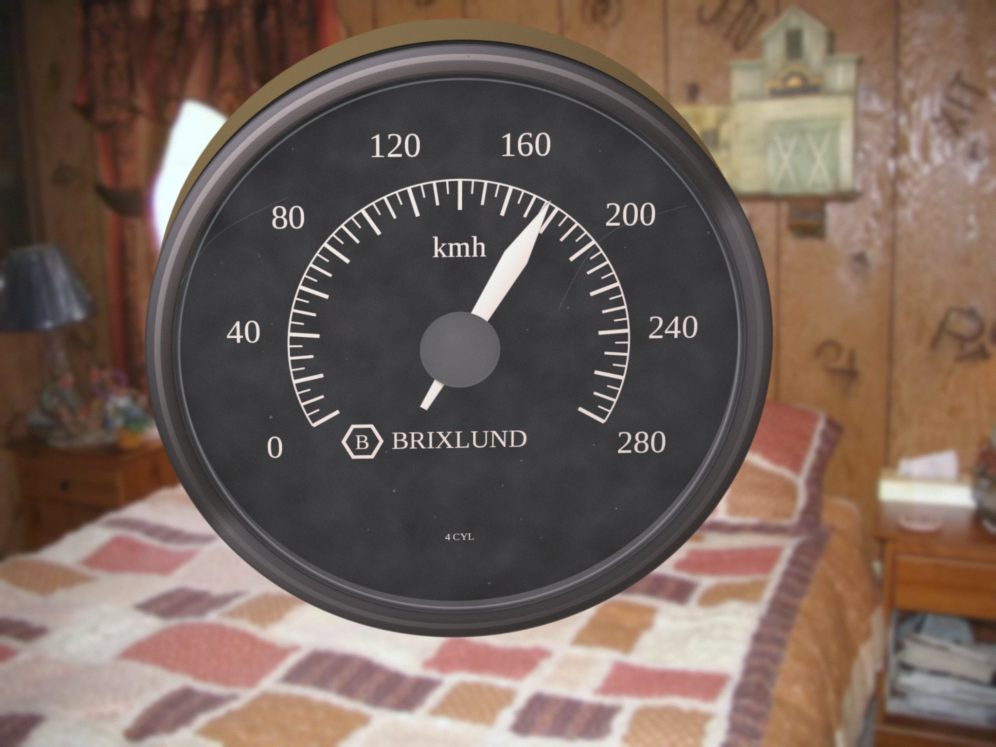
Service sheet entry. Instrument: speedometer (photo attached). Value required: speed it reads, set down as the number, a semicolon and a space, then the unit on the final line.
175; km/h
